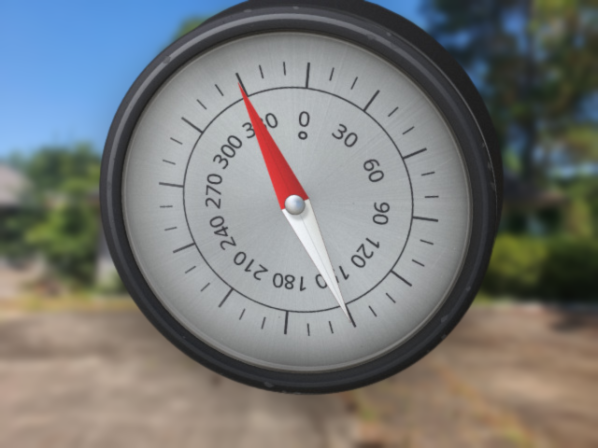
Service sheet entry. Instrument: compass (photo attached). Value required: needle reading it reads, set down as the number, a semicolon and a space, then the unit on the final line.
330; °
